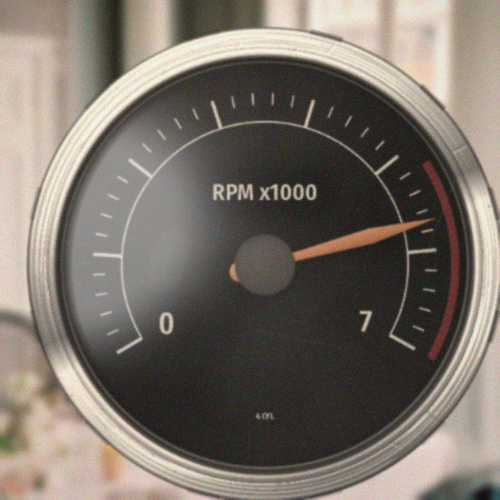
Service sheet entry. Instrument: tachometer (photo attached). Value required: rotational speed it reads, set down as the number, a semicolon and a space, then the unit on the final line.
5700; rpm
